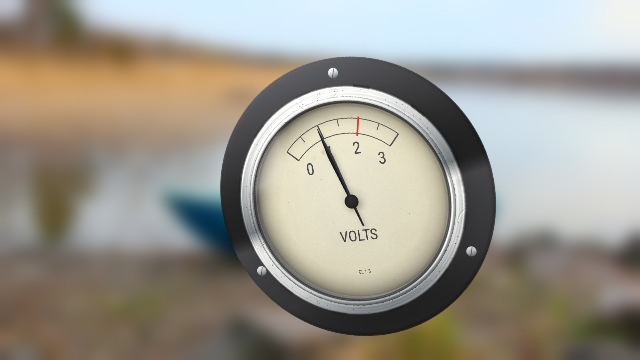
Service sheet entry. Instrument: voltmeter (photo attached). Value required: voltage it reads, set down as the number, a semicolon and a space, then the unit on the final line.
1; V
